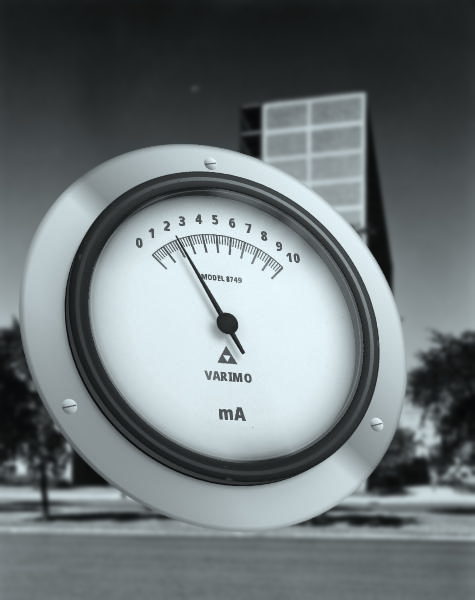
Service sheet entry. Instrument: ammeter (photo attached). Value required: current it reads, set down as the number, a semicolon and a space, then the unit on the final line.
2; mA
